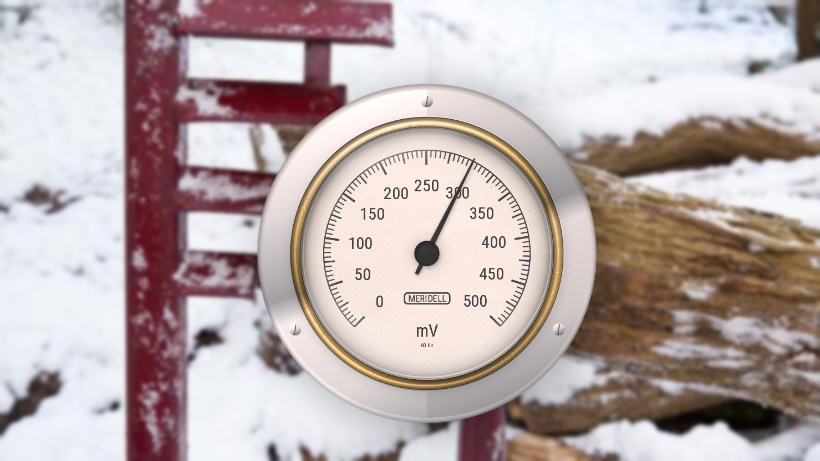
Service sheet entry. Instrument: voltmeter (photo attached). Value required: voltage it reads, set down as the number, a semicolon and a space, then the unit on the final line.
300; mV
